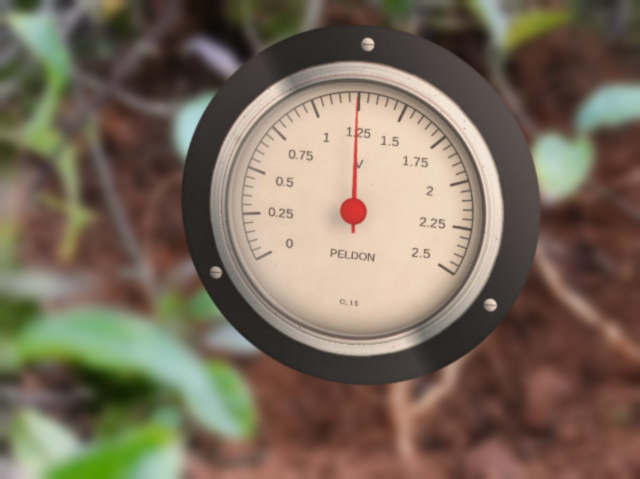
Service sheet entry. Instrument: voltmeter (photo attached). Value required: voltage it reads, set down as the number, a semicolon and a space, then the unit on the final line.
1.25; V
